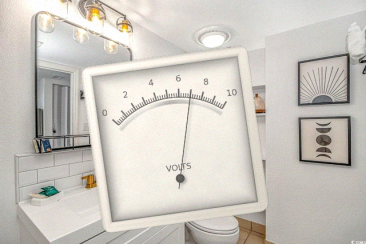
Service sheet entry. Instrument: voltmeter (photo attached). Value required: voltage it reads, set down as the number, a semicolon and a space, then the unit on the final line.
7; V
